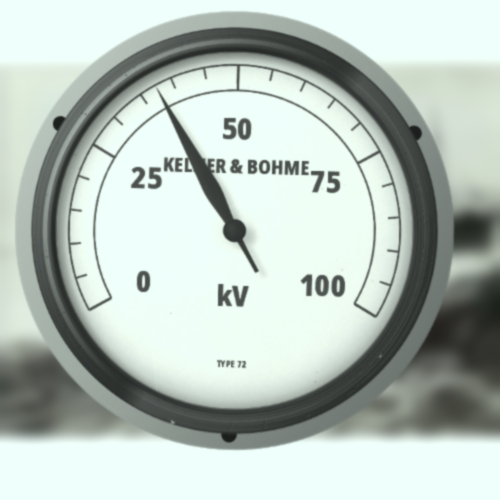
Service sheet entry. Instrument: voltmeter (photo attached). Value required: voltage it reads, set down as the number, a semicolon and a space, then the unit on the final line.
37.5; kV
